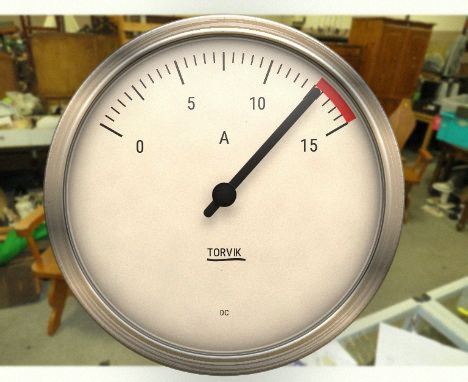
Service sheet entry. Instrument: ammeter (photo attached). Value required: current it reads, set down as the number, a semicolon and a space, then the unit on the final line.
12.75; A
